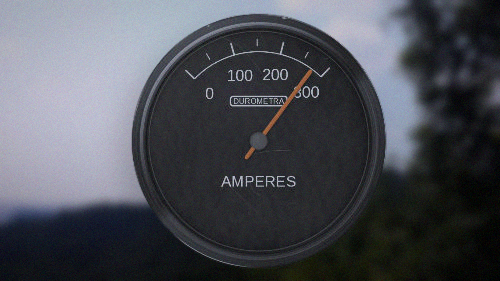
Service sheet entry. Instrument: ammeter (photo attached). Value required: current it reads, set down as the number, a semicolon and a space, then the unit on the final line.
275; A
